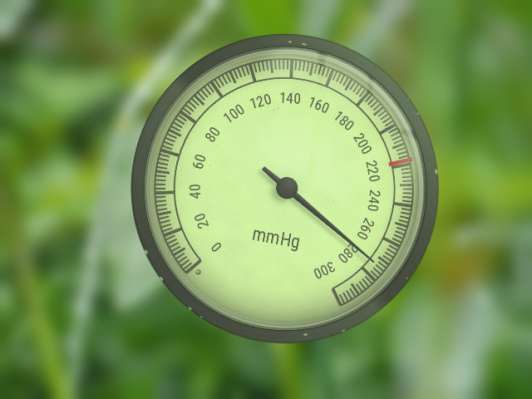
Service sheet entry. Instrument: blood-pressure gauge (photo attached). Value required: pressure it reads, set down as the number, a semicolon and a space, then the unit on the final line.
274; mmHg
